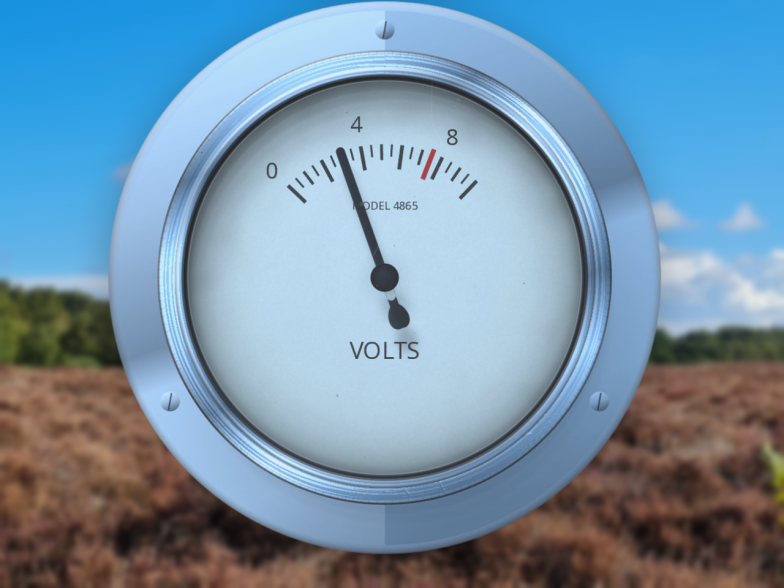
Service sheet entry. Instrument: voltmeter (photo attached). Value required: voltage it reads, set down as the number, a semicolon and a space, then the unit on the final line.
3; V
